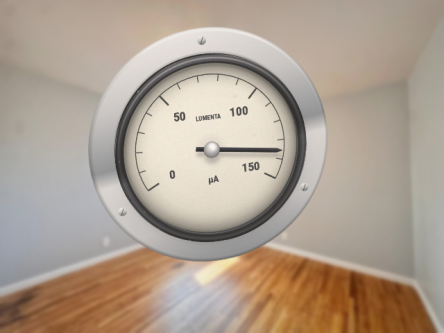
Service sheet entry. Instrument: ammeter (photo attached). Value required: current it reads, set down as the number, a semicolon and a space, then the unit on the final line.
135; µA
